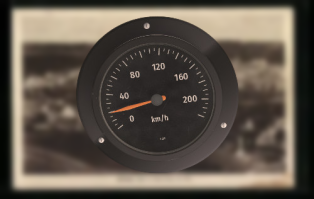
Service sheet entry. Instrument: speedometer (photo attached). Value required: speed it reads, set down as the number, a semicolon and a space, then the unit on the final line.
20; km/h
